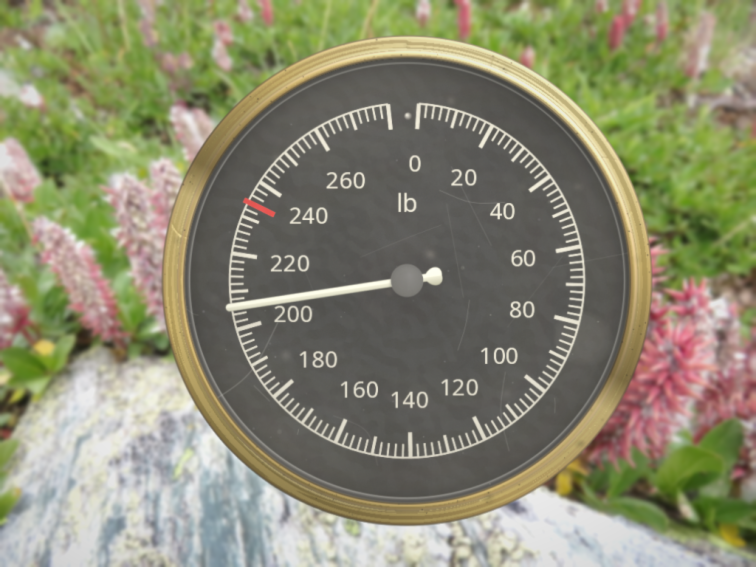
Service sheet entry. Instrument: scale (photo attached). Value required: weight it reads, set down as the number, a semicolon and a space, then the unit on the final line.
206; lb
